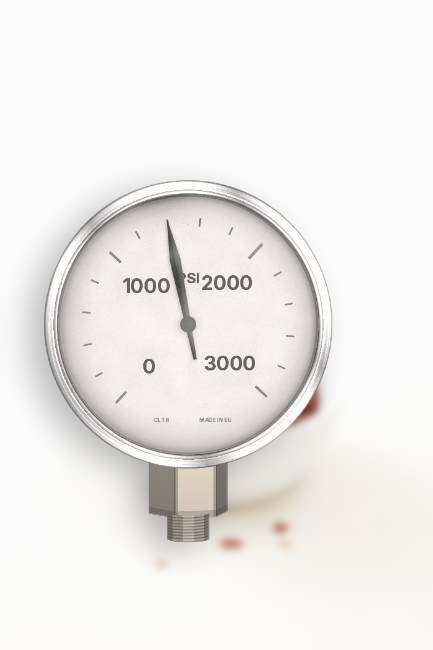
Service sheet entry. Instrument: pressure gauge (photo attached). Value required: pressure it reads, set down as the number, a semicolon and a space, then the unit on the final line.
1400; psi
